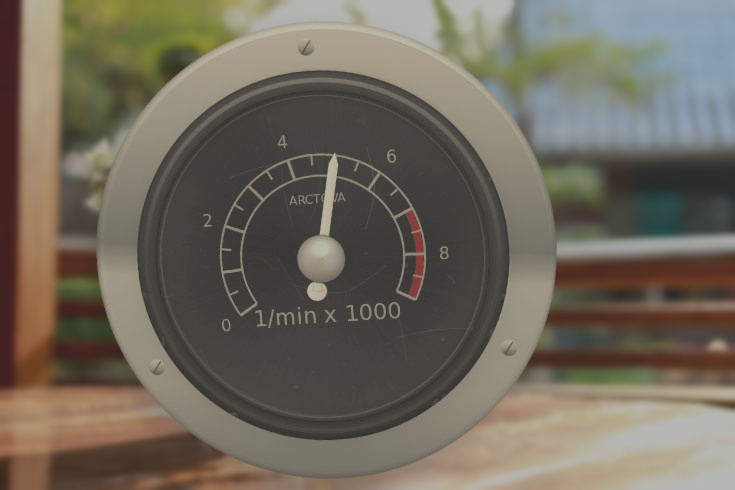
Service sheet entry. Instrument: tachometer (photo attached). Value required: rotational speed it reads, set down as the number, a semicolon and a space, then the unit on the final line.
5000; rpm
